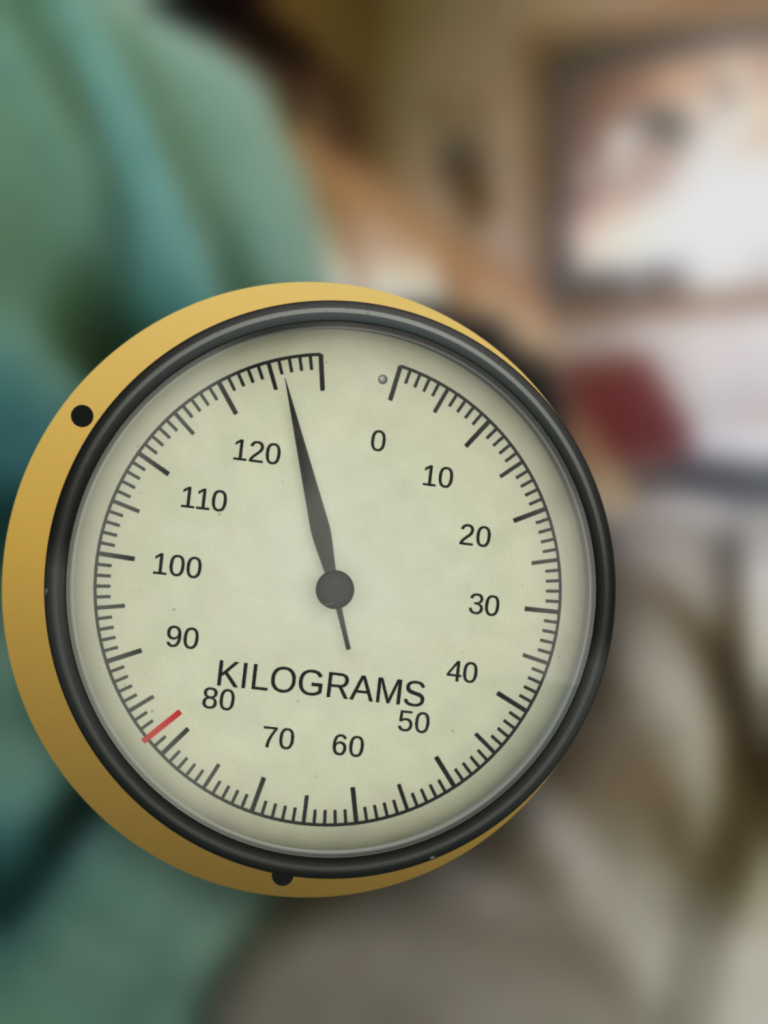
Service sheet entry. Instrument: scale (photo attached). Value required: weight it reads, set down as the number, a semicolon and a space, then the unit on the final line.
126; kg
